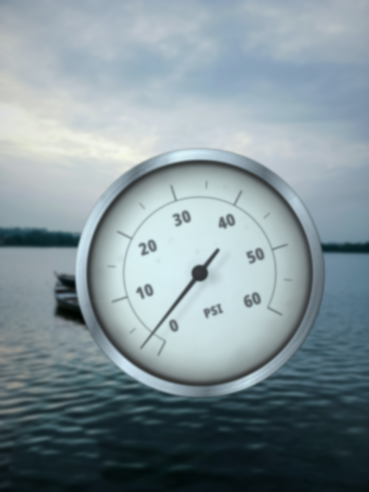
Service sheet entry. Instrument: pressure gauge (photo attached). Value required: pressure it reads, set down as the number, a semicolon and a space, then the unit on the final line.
2.5; psi
